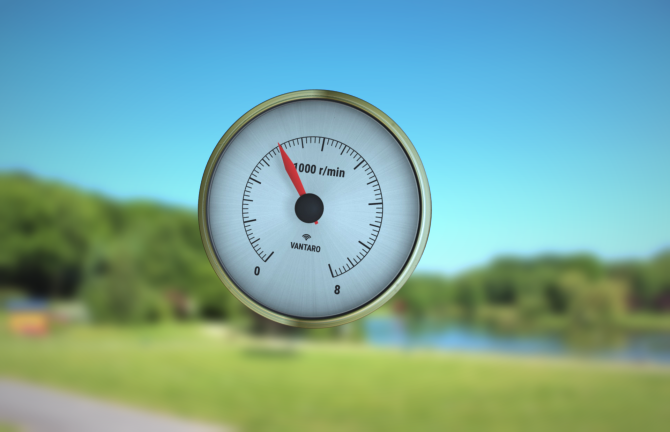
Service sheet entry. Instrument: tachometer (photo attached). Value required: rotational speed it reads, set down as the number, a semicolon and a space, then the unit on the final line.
3000; rpm
